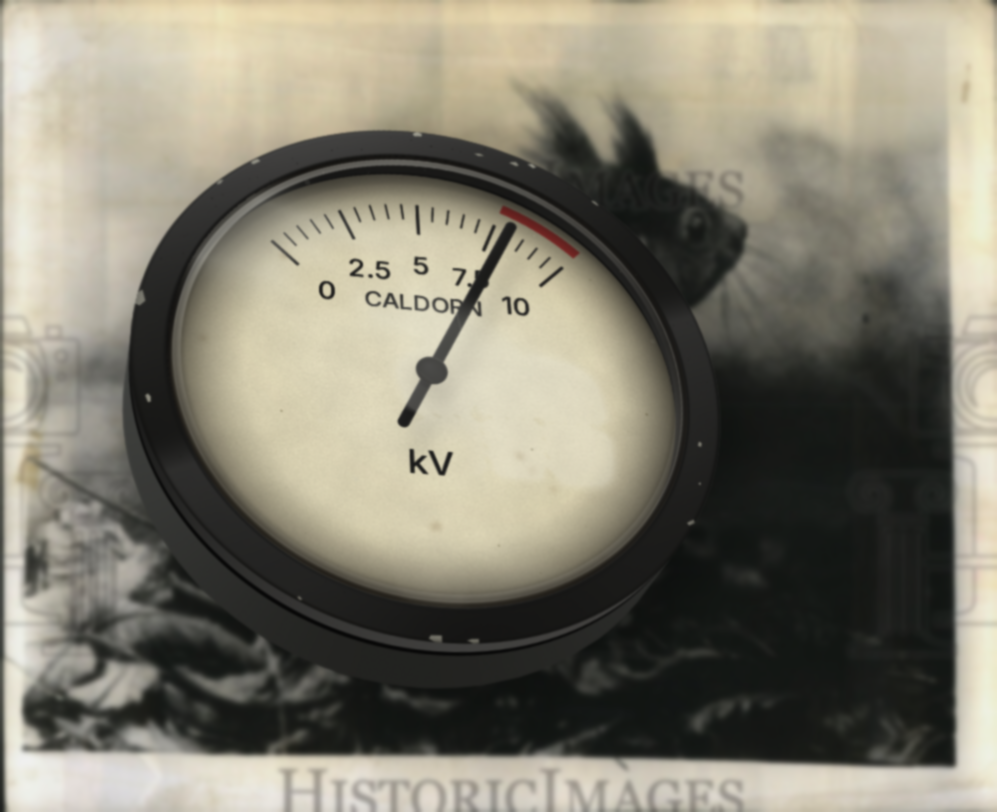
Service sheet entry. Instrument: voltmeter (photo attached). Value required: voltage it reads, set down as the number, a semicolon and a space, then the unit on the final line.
8; kV
